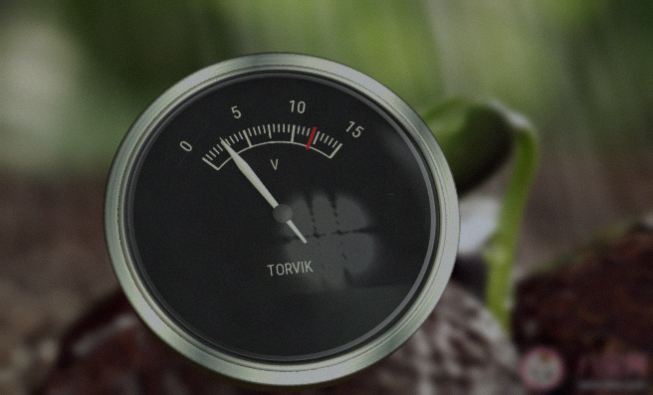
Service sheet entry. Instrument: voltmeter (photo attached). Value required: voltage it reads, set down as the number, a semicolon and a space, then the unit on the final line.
2.5; V
